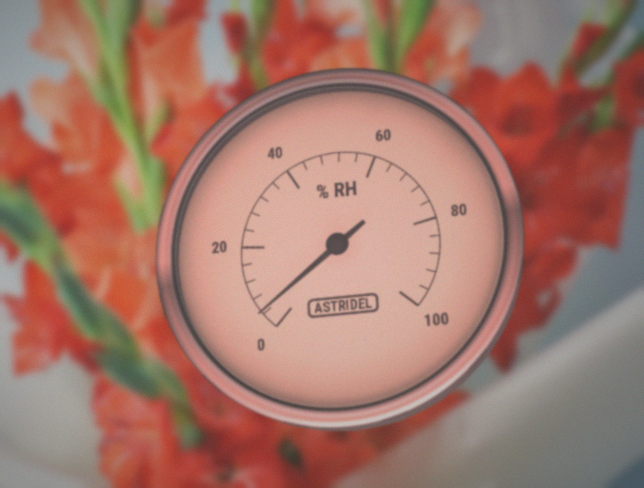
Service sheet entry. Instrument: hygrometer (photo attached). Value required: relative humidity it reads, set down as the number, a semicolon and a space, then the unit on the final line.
4; %
